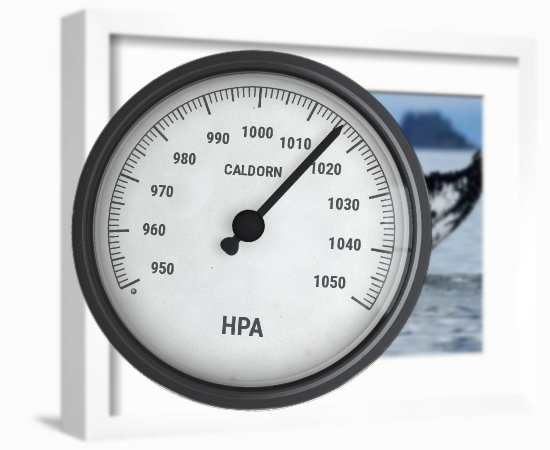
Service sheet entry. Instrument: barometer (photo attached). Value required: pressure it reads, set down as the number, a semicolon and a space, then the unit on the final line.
1016; hPa
